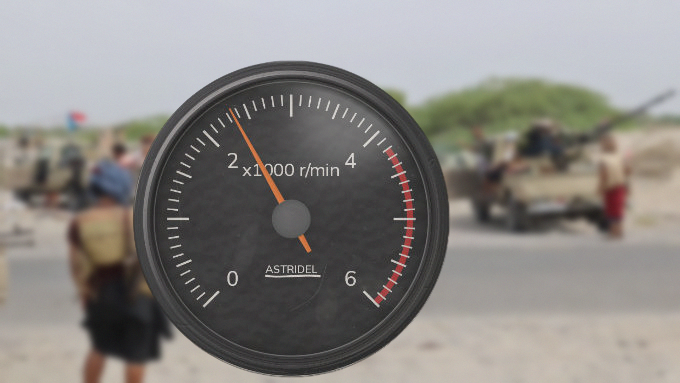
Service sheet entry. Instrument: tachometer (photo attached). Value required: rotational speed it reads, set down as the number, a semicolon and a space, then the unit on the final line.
2350; rpm
